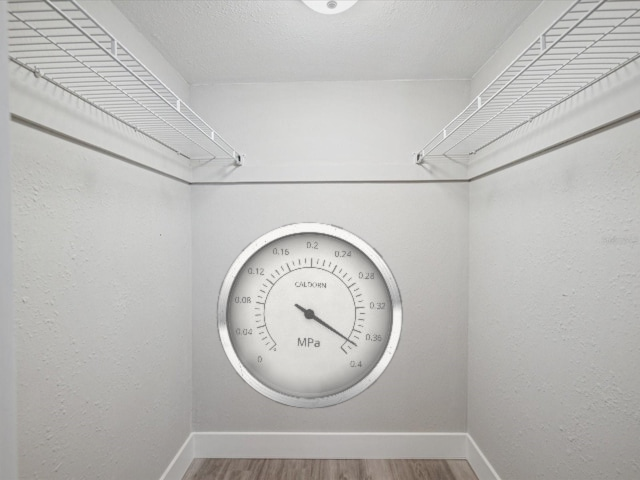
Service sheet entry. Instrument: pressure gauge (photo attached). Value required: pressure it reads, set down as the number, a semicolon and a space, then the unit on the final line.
0.38; MPa
